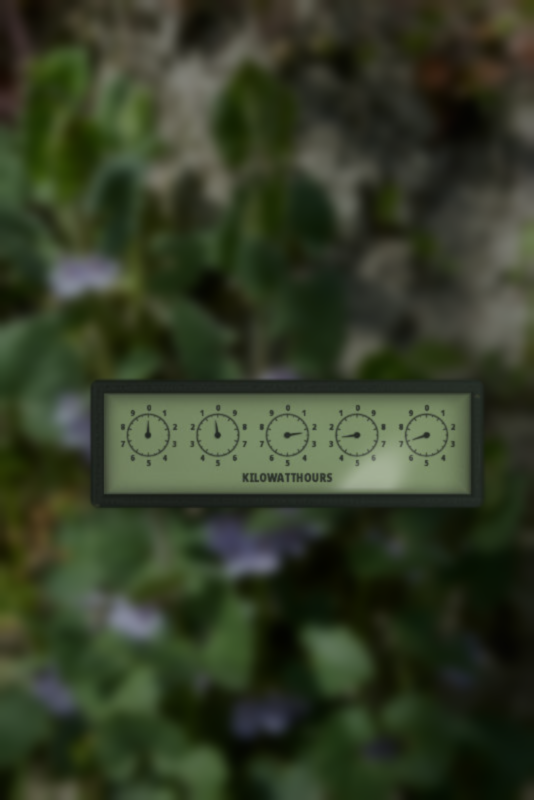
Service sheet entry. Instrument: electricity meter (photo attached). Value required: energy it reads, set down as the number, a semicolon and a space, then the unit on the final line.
227; kWh
